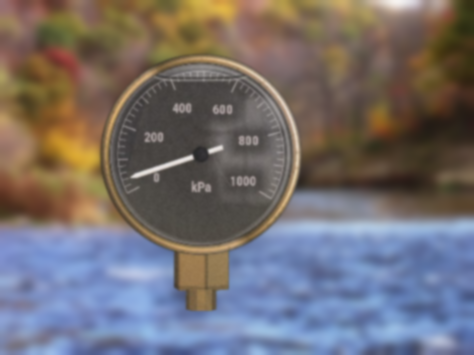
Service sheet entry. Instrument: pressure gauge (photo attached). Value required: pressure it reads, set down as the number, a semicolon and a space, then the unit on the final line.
40; kPa
